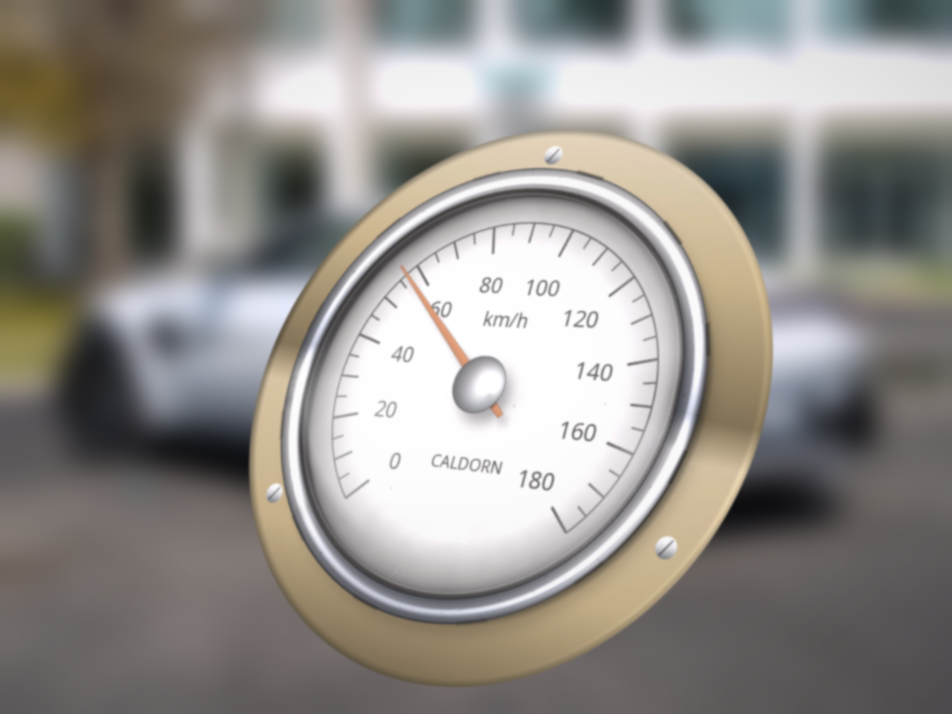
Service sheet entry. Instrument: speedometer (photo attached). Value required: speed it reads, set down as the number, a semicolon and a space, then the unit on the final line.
57.5; km/h
